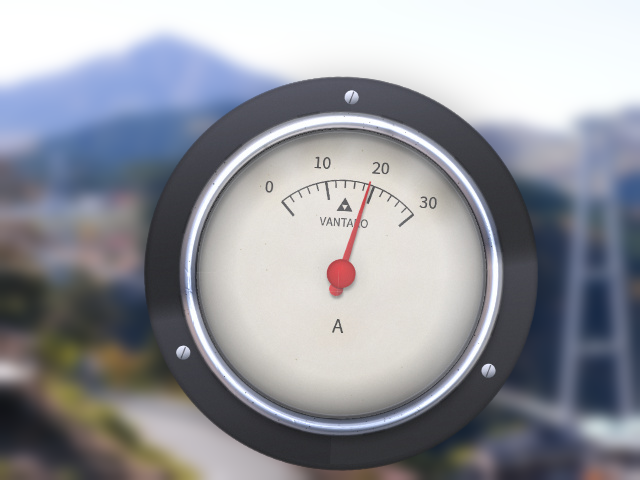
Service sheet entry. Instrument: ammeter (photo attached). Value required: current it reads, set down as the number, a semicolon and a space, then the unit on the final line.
19; A
